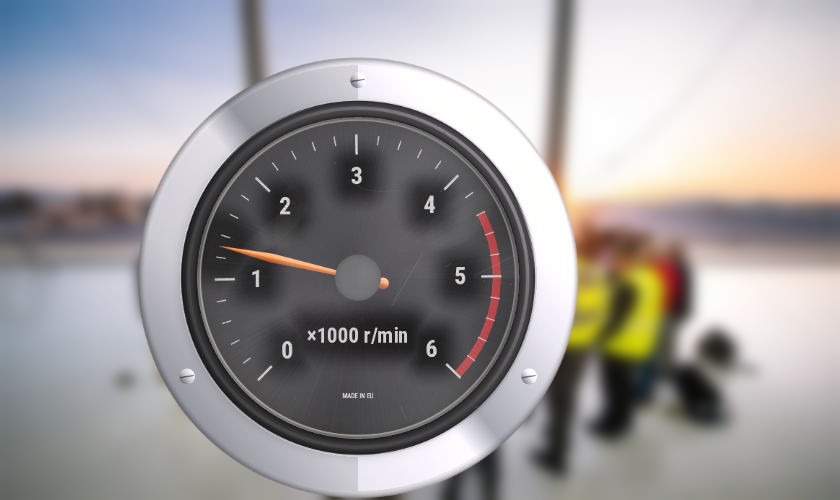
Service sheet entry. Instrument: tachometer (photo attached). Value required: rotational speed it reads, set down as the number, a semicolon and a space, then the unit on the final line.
1300; rpm
